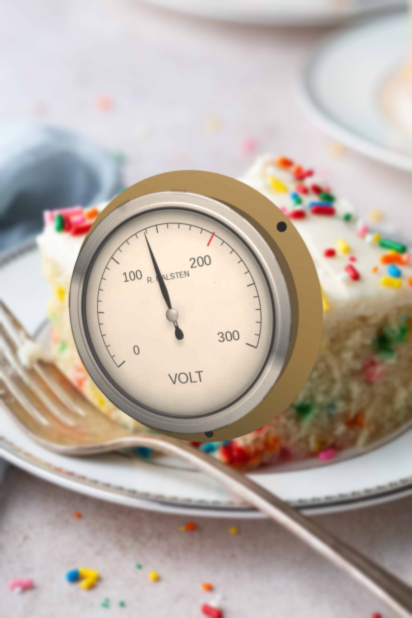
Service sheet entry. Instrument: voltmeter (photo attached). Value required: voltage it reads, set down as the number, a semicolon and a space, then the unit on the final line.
140; V
